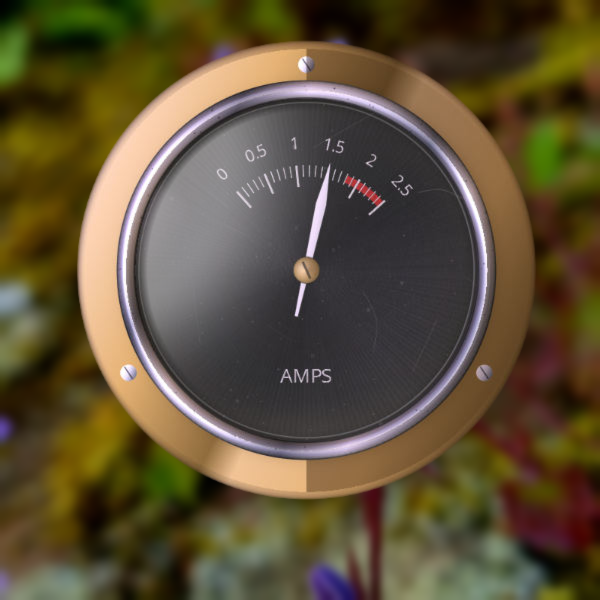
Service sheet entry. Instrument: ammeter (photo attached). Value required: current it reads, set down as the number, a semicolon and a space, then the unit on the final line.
1.5; A
